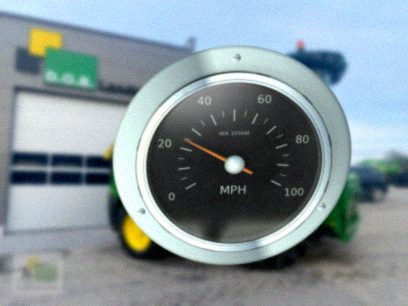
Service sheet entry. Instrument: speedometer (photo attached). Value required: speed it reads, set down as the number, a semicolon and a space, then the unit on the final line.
25; mph
